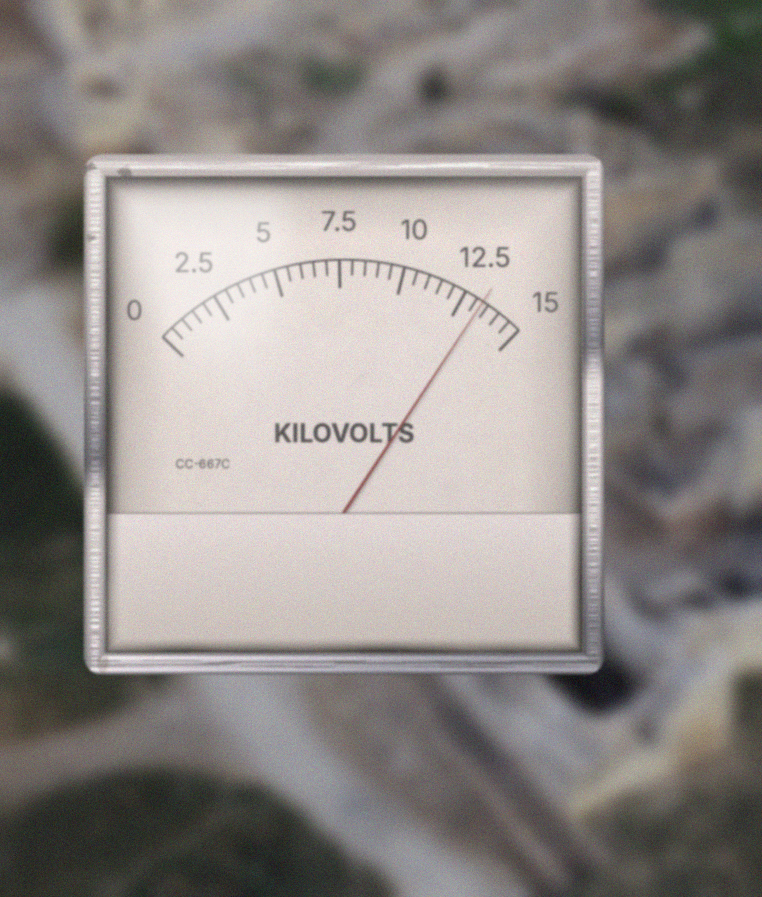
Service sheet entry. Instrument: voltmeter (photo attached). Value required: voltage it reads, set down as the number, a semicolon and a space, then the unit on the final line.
13.25; kV
